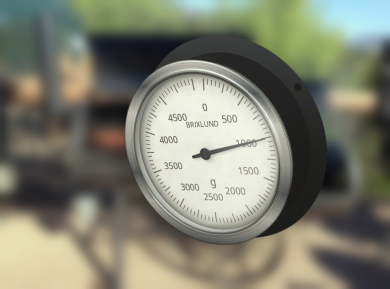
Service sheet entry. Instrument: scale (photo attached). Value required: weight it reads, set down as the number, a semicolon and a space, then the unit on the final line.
1000; g
